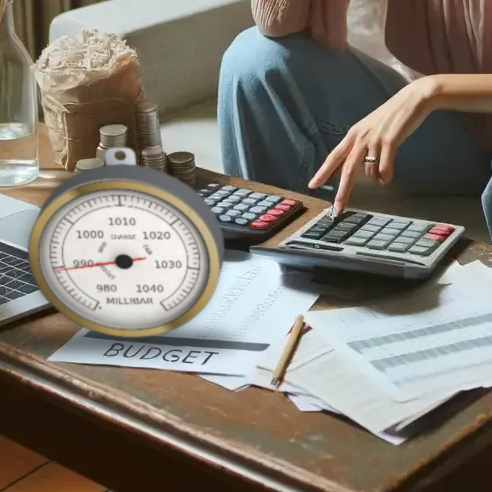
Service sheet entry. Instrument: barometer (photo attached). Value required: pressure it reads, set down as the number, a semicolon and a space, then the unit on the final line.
990; mbar
